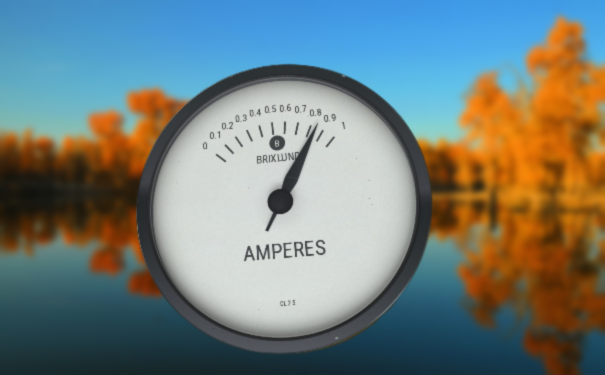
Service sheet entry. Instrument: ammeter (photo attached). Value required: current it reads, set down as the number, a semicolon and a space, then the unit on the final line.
0.85; A
